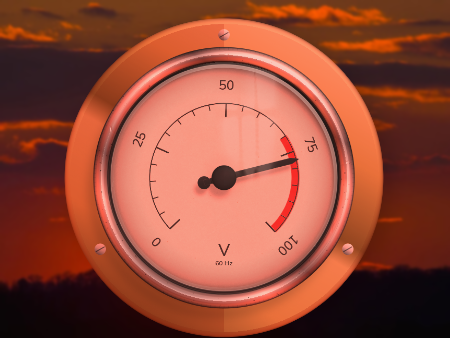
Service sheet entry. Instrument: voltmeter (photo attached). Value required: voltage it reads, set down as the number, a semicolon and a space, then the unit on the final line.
77.5; V
